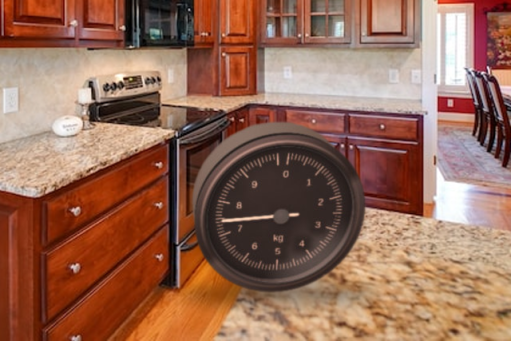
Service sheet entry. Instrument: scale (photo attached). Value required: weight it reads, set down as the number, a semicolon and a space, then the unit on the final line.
7.5; kg
